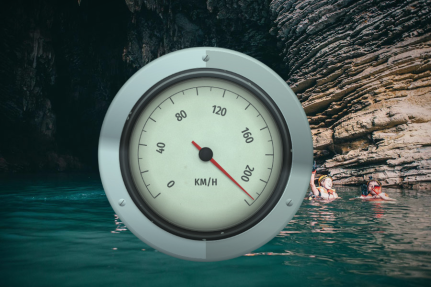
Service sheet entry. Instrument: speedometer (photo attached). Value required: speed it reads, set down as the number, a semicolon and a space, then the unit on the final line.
215; km/h
